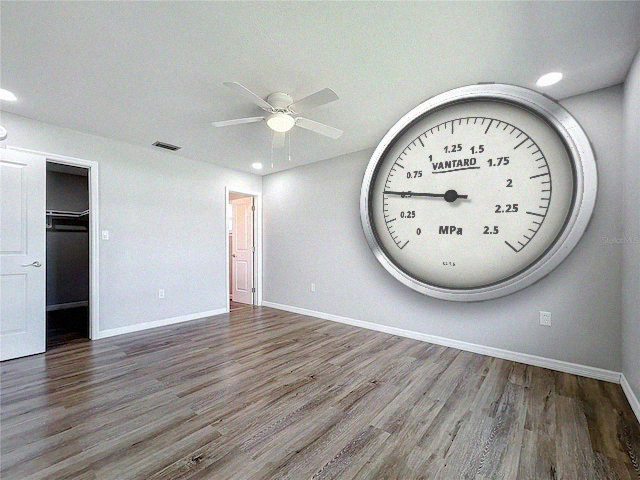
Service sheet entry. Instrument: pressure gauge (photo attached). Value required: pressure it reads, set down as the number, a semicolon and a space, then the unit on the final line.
0.5; MPa
